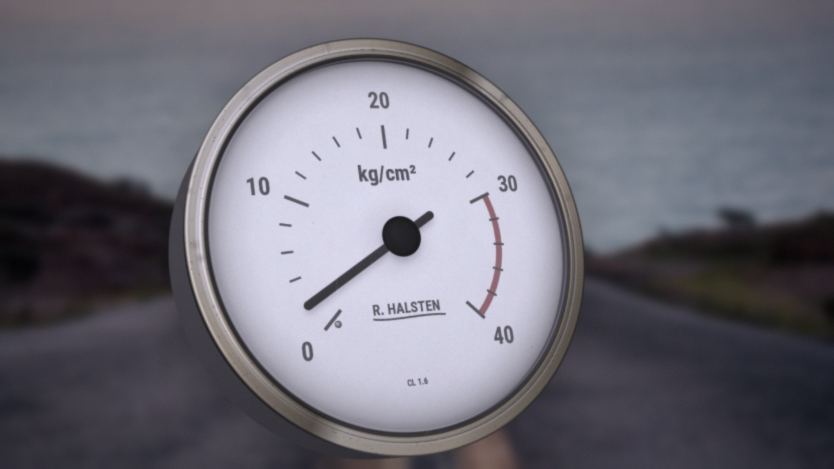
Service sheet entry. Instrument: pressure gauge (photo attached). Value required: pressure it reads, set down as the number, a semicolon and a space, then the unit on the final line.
2; kg/cm²
